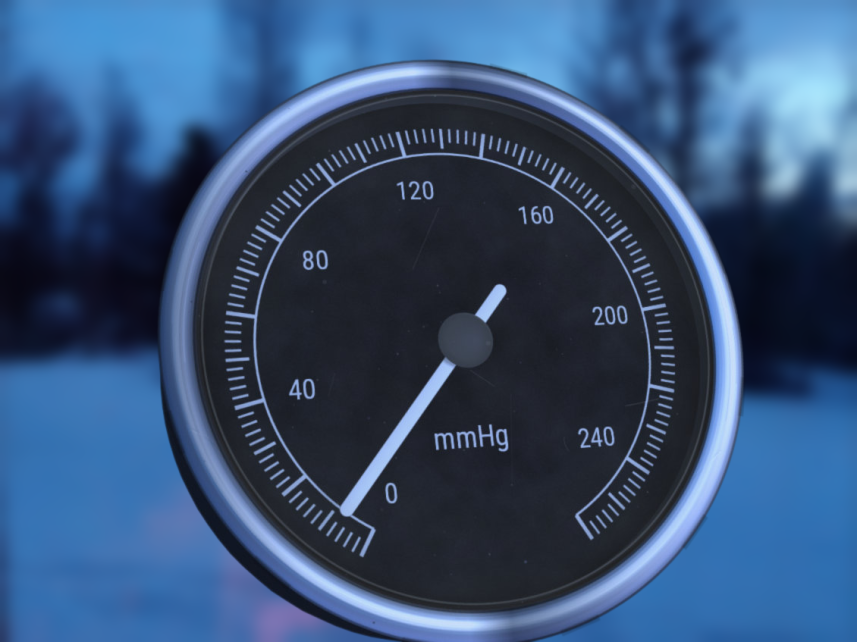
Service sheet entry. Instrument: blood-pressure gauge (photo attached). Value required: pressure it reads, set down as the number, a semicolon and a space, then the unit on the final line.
8; mmHg
